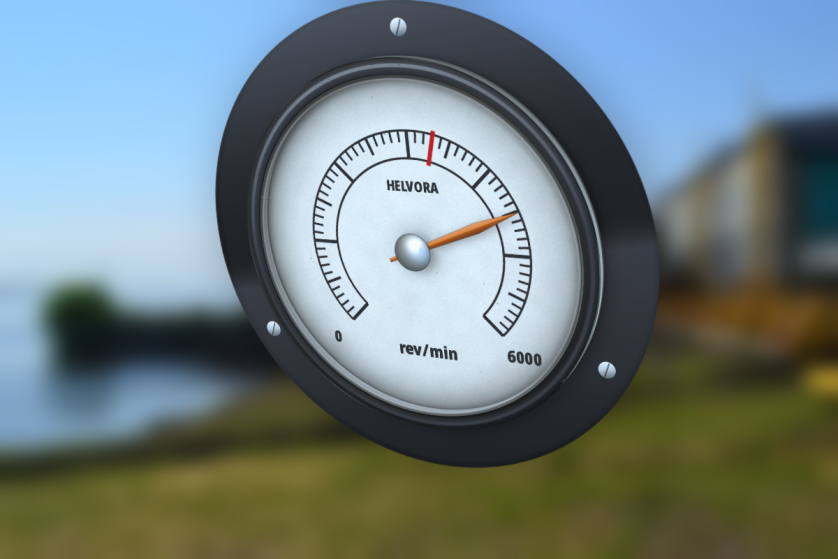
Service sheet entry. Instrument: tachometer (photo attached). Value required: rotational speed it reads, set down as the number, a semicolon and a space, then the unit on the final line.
4500; rpm
